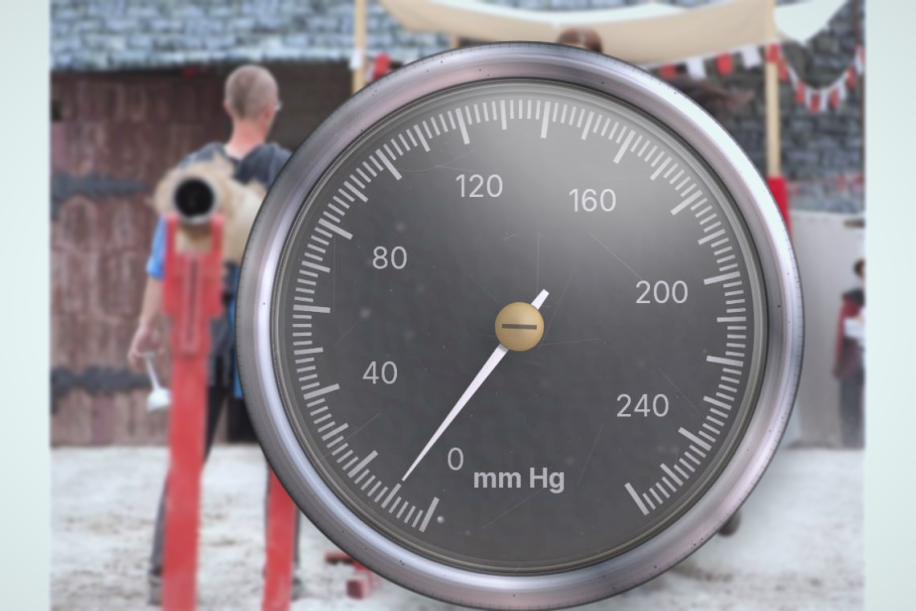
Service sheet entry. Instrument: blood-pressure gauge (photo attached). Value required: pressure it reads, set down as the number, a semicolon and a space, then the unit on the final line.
10; mmHg
